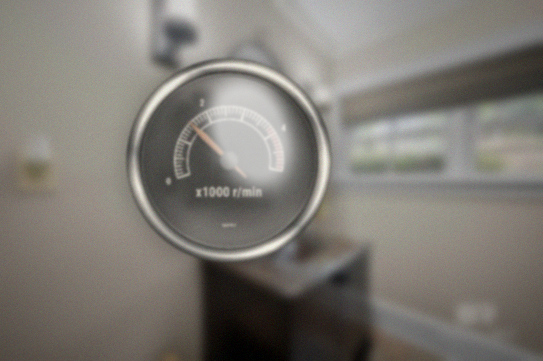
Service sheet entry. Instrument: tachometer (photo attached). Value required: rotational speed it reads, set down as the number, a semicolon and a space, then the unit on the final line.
1500; rpm
